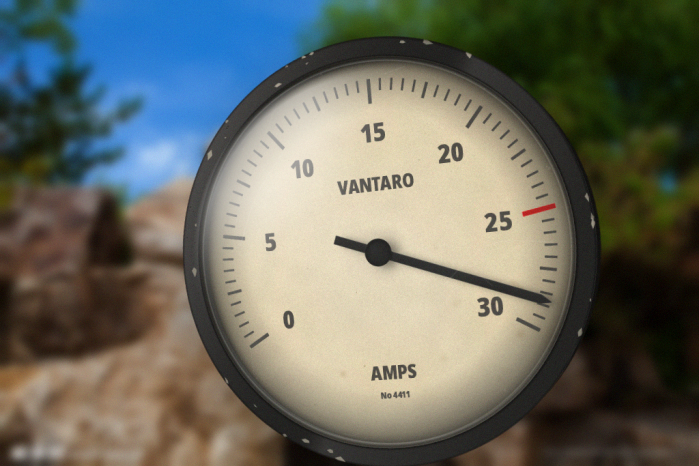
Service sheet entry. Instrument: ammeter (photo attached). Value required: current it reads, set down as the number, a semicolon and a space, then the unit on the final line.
28.75; A
